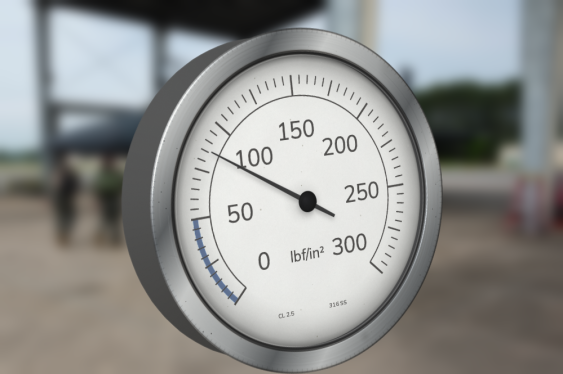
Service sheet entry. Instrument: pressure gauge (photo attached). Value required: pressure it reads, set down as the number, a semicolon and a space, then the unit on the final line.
85; psi
